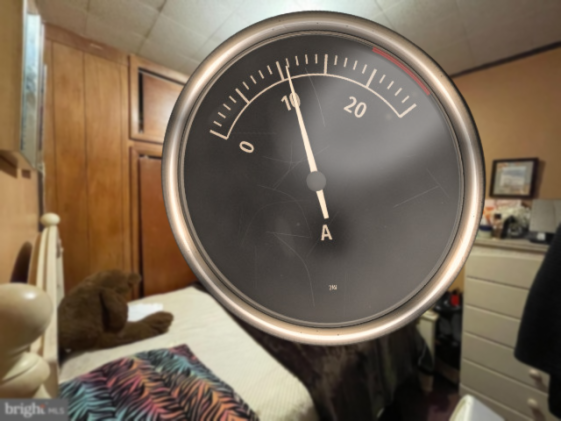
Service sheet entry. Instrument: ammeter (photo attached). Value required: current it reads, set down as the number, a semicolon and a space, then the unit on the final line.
11; A
